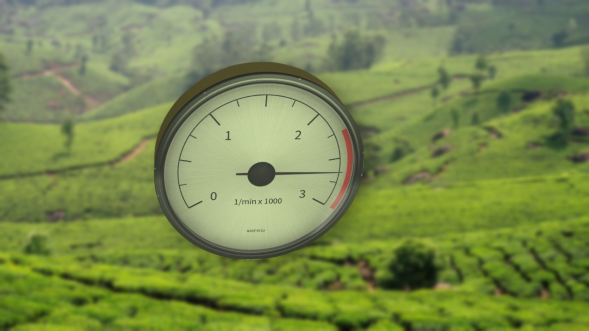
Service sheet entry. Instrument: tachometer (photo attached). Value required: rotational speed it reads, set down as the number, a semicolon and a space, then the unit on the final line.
2625; rpm
